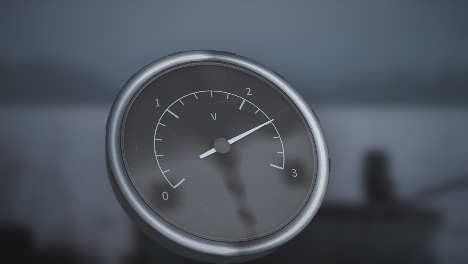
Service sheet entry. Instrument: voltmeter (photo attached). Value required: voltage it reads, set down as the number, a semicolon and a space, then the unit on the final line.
2.4; V
